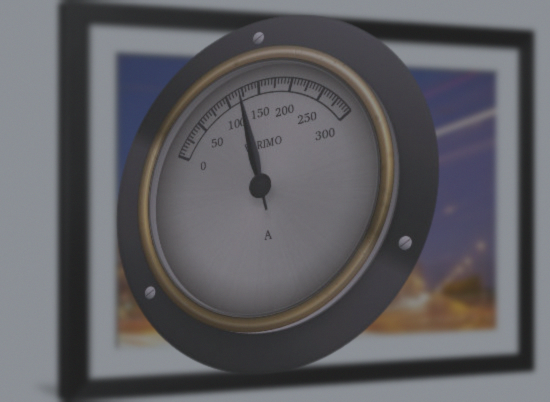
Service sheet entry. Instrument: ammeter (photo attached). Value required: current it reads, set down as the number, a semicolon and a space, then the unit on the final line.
125; A
